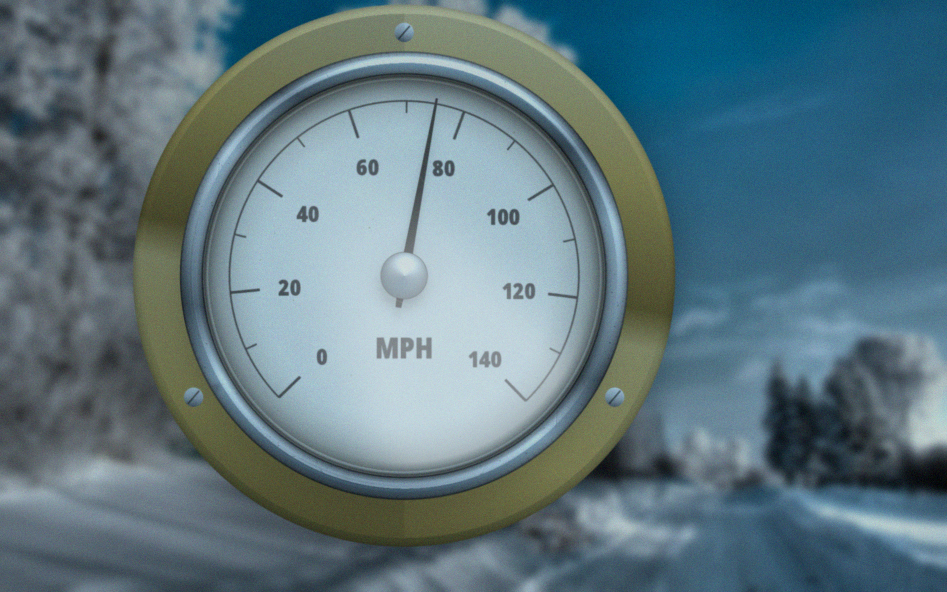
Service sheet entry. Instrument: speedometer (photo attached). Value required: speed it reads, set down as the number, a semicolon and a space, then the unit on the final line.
75; mph
